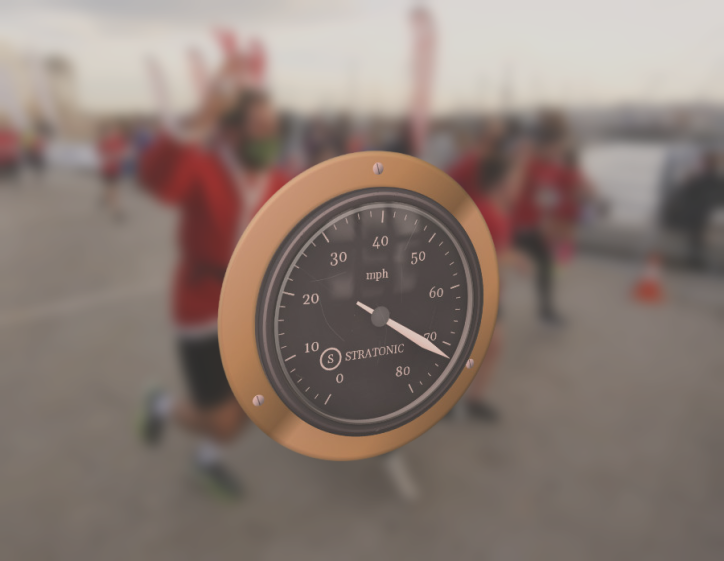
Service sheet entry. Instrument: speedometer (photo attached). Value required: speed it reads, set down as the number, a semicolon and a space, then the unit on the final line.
72; mph
